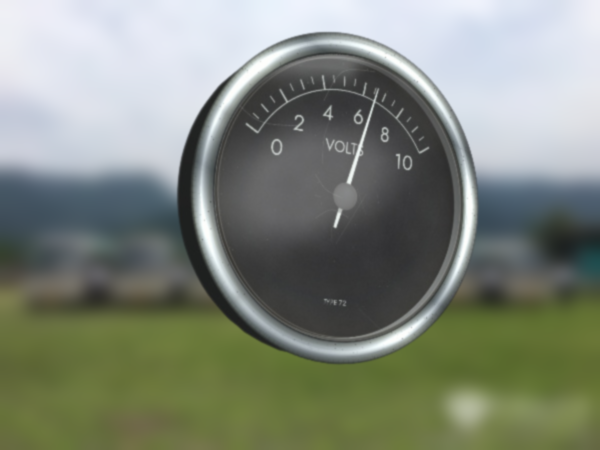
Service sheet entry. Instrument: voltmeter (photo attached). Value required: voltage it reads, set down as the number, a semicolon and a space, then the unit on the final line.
6.5; V
